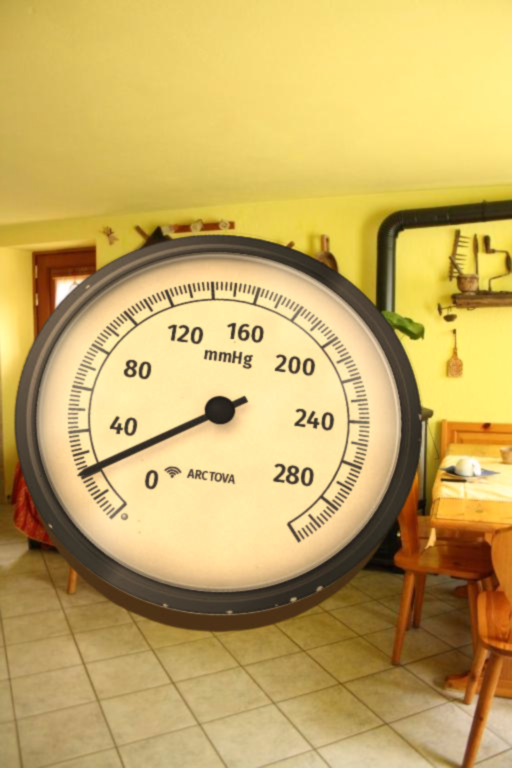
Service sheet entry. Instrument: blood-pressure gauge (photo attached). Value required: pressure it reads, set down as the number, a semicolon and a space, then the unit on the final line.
20; mmHg
